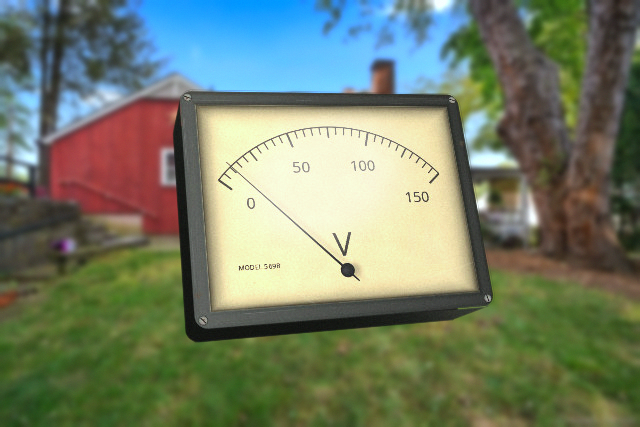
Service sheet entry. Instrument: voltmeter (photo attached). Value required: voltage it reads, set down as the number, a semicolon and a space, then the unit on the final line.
10; V
